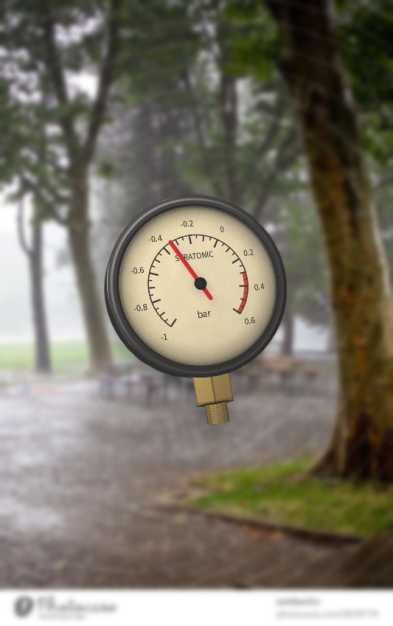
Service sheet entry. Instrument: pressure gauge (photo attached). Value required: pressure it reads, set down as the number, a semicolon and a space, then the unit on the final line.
-0.35; bar
